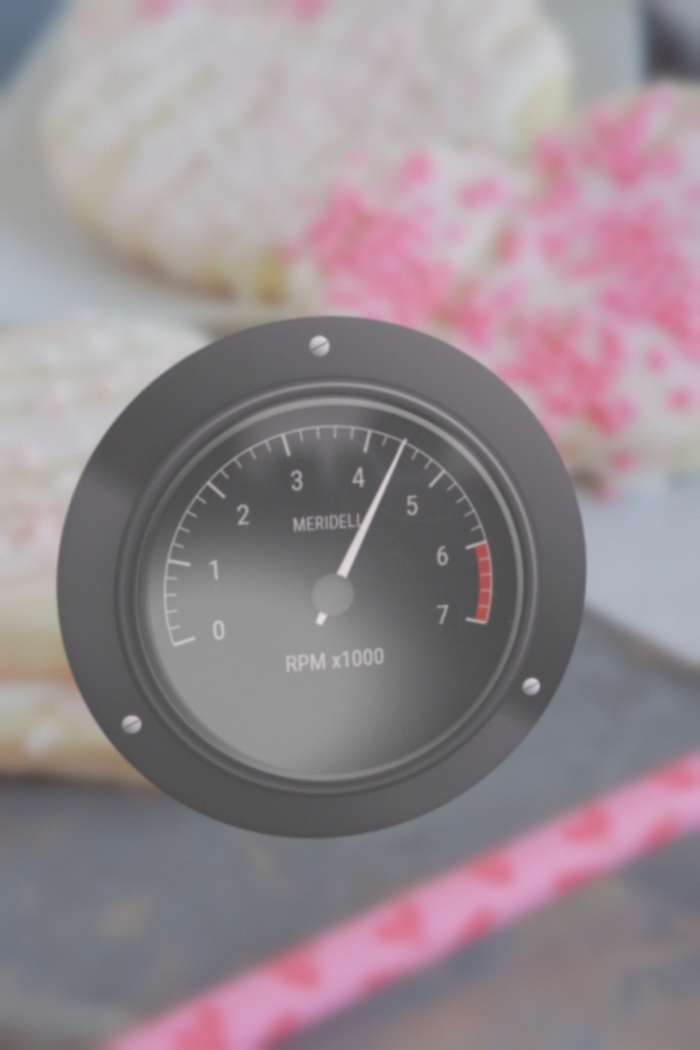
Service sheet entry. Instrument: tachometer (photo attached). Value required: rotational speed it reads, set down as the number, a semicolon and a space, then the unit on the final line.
4400; rpm
